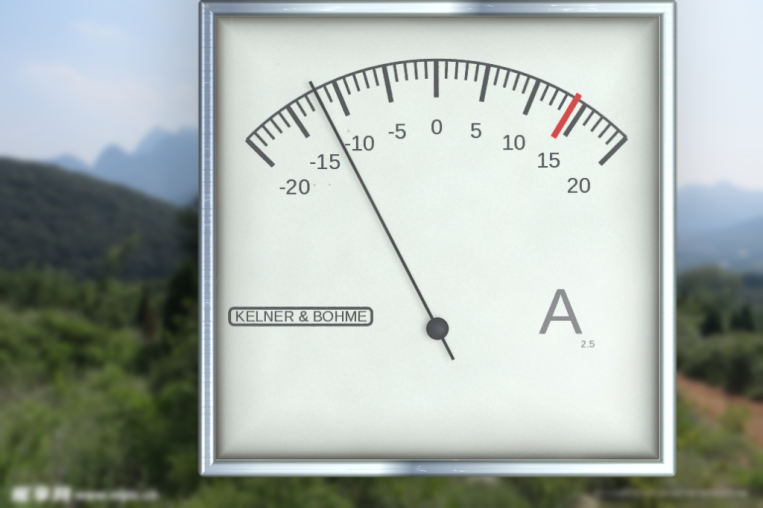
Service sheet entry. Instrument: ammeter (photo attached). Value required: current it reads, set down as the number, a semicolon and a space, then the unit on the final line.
-12; A
